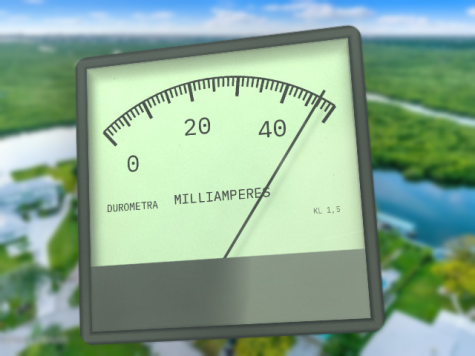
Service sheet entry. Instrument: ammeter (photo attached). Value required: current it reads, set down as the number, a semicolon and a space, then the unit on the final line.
47; mA
